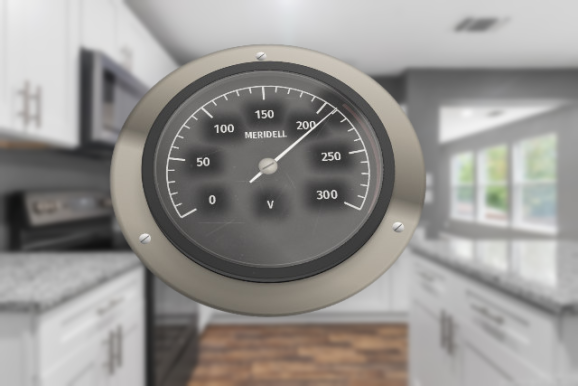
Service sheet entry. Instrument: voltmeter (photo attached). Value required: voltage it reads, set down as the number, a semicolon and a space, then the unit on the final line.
210; V
